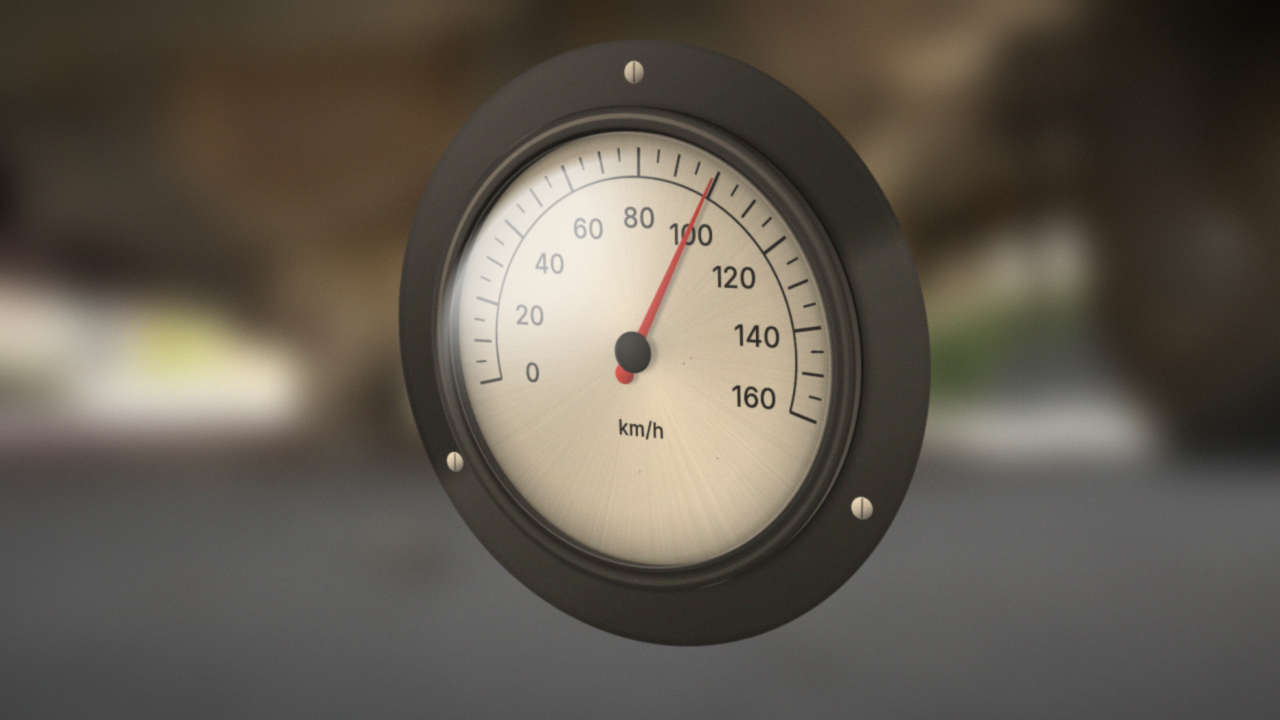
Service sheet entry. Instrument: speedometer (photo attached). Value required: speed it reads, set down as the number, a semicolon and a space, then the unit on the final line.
100; km/h
